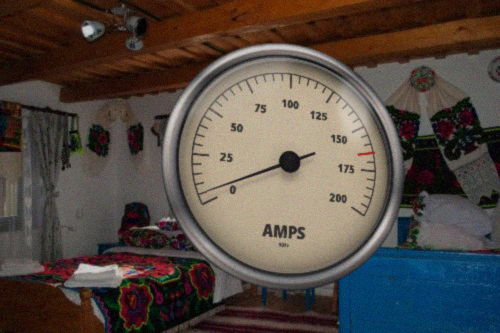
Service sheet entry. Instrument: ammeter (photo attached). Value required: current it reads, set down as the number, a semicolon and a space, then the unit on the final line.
5; A
